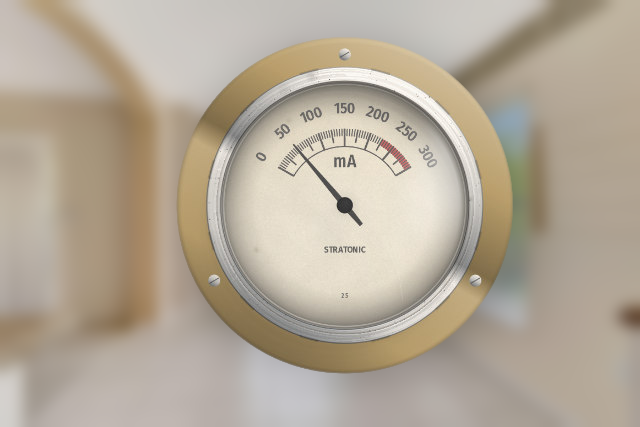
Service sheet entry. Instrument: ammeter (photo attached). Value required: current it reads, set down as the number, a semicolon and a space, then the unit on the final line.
50; mA
